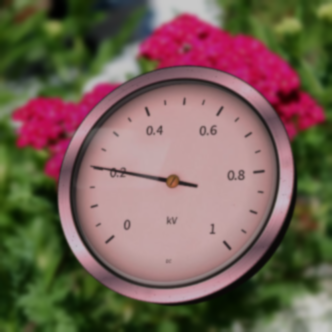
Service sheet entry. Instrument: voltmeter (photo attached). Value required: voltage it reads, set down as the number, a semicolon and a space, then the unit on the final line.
0.2; kV
